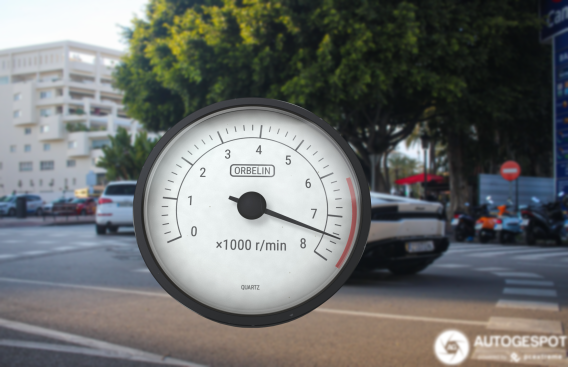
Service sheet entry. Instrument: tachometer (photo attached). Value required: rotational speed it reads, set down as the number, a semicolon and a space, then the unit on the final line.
7500; rpm
